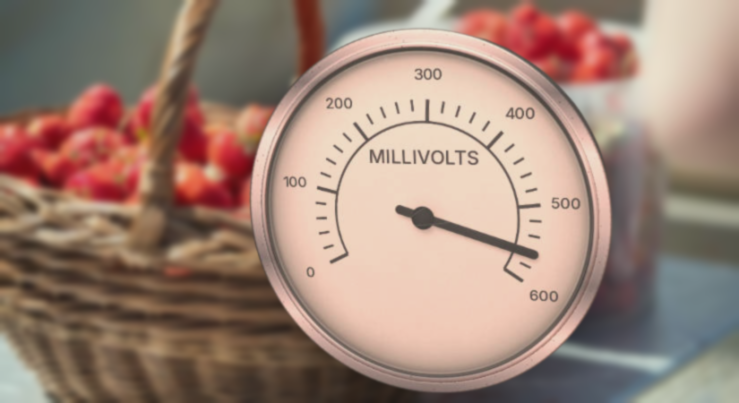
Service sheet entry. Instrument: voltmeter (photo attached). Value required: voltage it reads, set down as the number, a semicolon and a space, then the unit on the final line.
560; mV
